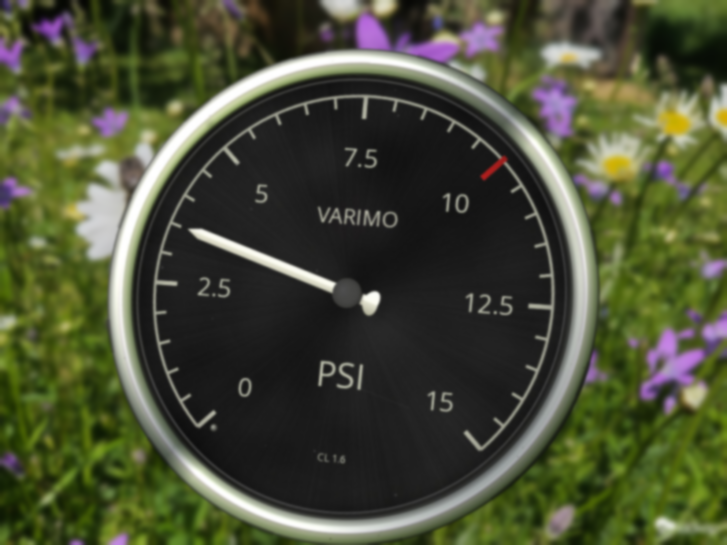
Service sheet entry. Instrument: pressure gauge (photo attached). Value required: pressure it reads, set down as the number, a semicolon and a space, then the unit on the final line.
3.5; psi
